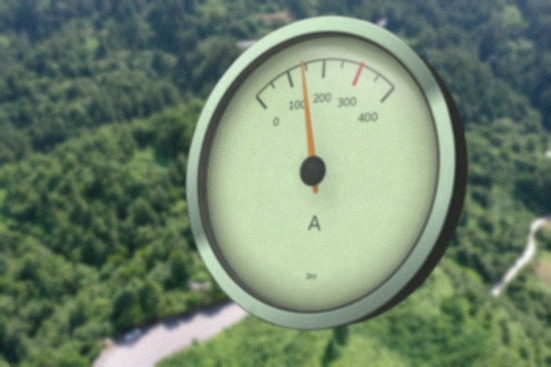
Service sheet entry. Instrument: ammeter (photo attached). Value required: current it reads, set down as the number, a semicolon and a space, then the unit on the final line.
150; A
